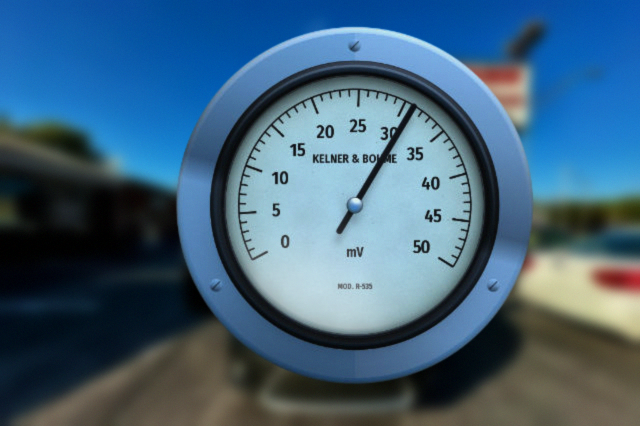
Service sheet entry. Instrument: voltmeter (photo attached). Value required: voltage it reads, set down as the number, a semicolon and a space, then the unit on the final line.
31; mV
